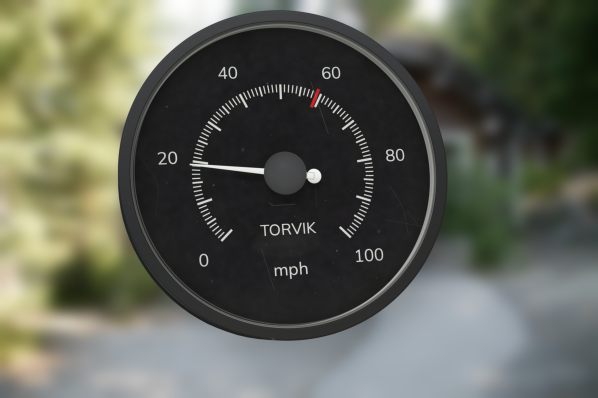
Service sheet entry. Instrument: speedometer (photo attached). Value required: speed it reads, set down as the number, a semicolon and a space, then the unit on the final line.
19; mph
